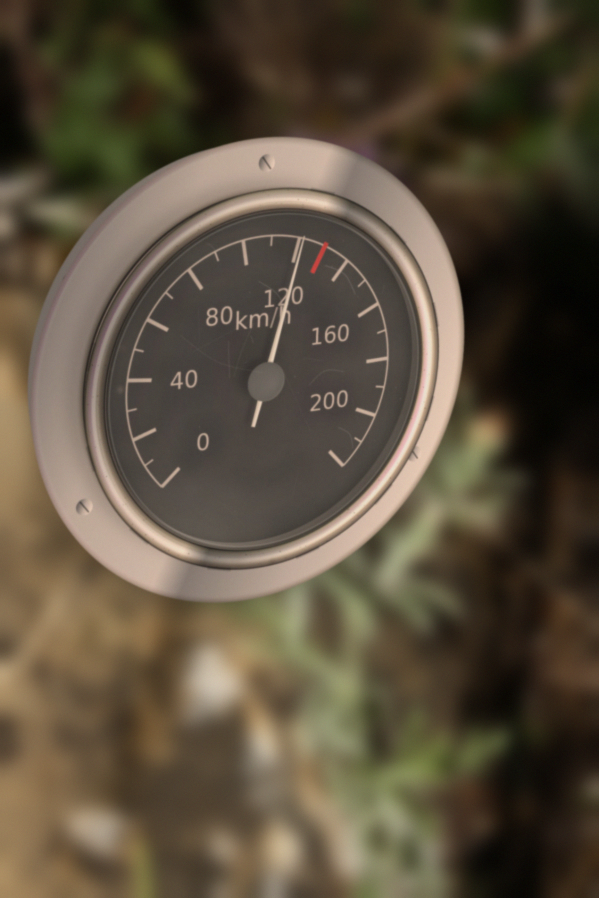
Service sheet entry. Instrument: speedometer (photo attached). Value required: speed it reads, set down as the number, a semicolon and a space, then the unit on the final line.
120; km/h
